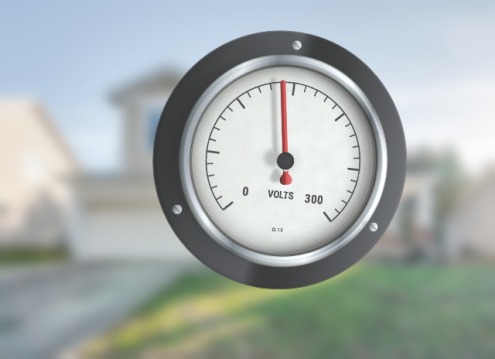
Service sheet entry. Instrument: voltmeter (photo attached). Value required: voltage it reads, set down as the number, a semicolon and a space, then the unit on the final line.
140; V
